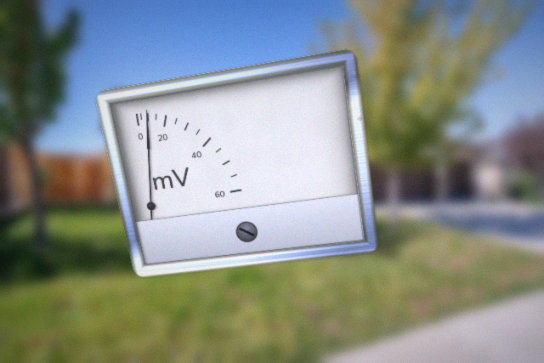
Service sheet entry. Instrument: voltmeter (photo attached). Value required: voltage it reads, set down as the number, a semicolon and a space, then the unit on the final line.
10; mV
